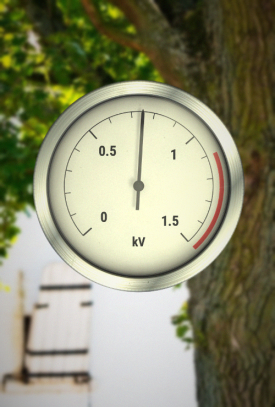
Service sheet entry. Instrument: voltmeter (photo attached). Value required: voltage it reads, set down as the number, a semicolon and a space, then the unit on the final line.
0.75; kV
